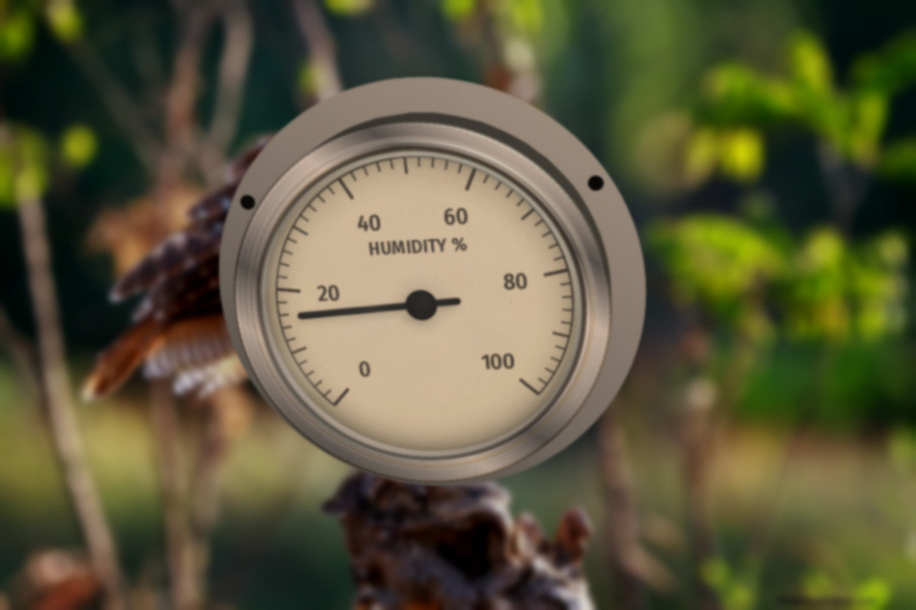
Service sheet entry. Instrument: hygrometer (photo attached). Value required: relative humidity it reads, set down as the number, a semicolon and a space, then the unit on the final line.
16; %
